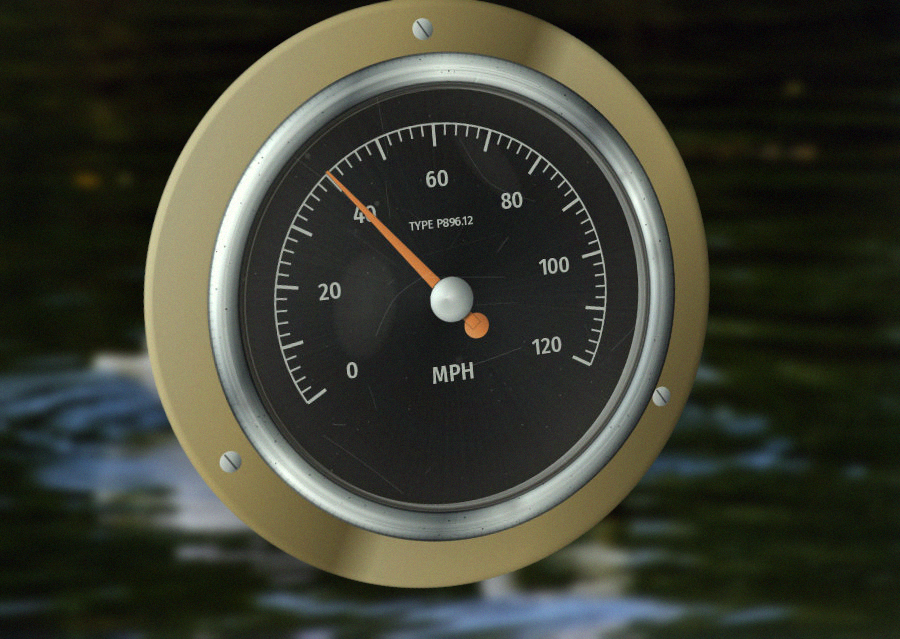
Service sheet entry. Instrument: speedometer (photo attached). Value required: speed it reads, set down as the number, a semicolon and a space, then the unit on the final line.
40; mph
